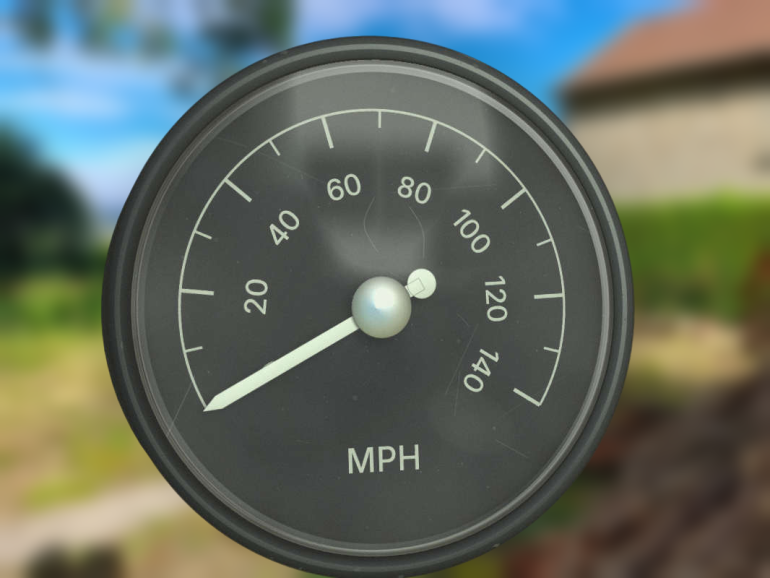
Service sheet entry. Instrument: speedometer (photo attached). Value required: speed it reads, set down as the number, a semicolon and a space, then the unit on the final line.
0; mph
